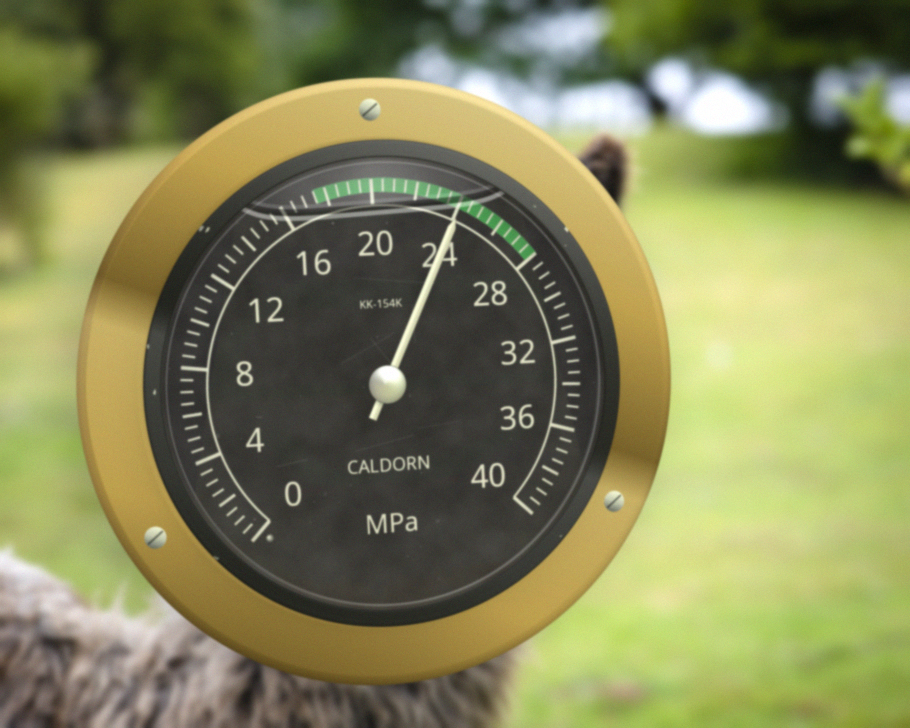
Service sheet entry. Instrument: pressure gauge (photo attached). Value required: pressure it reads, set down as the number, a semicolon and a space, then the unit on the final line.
24; MPa
